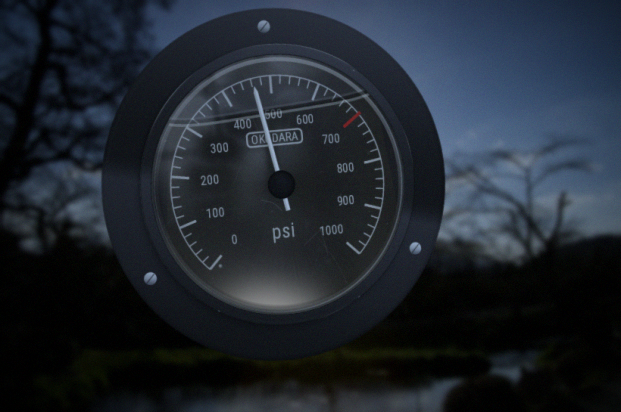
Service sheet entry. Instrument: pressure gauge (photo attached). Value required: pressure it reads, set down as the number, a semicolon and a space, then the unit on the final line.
460; psi
